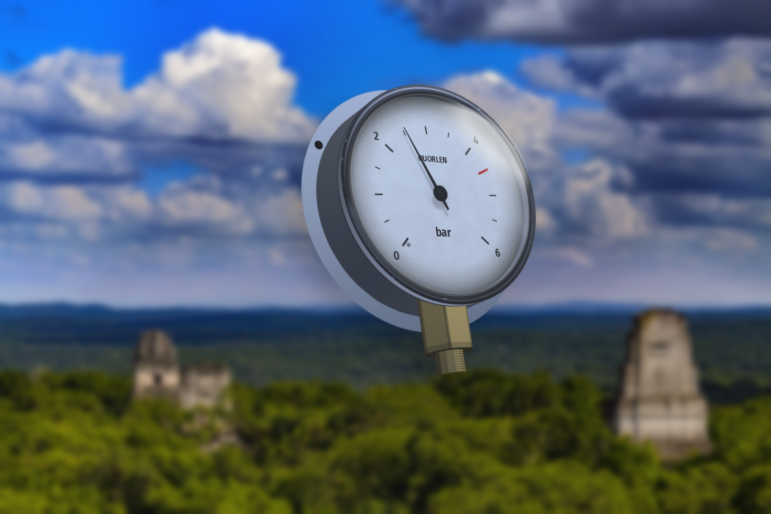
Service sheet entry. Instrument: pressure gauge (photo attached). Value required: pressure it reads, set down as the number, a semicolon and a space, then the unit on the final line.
2.5; bar
